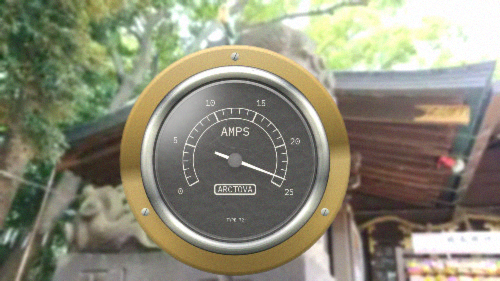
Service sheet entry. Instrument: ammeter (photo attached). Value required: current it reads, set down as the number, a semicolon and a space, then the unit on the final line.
24; A
